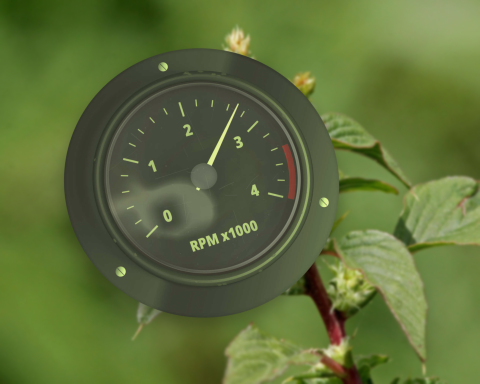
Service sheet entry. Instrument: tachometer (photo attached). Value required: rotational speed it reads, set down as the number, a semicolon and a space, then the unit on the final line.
2700; rpm
